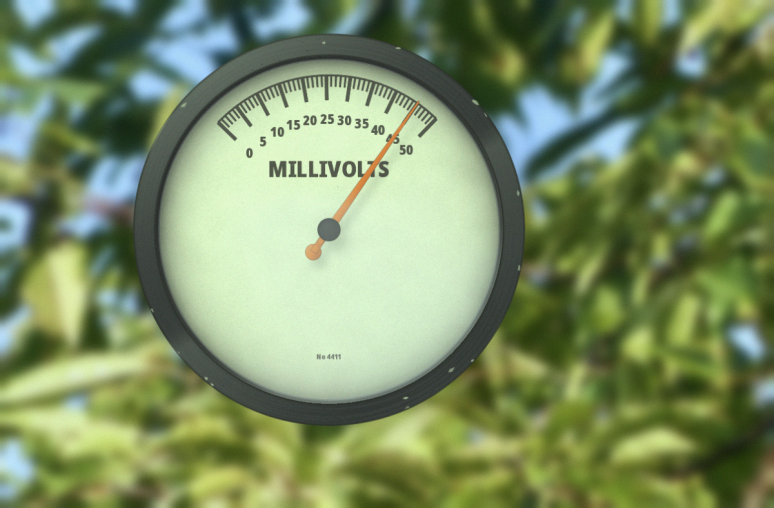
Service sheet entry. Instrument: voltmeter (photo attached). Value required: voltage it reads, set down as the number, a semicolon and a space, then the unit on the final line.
45; mV
